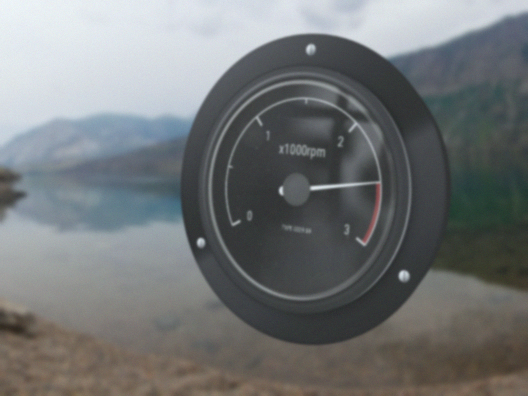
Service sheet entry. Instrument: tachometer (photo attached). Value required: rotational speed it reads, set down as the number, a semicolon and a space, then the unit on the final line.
2500; rpm
